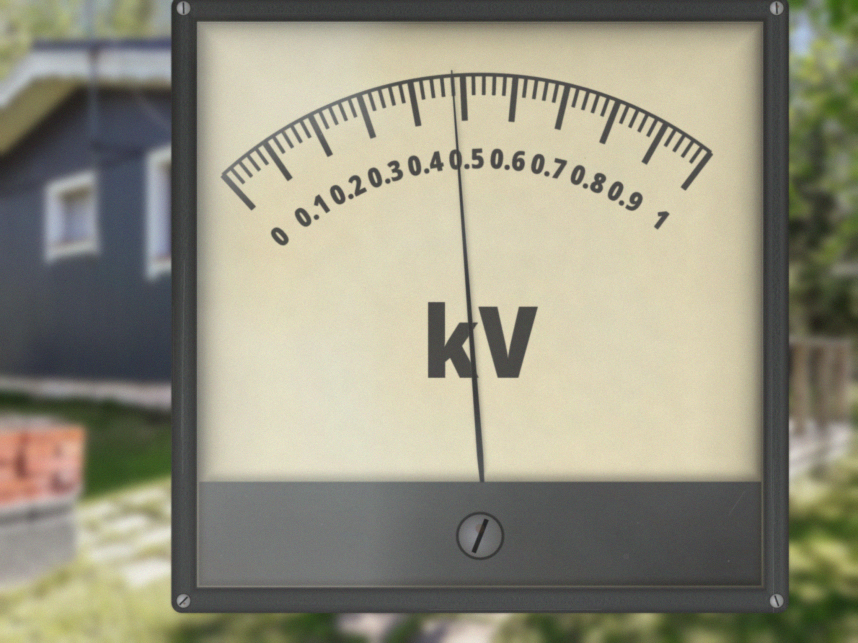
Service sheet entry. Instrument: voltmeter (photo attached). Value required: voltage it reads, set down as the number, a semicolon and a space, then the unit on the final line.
0.48; kV
